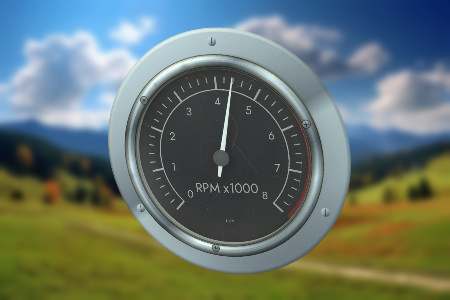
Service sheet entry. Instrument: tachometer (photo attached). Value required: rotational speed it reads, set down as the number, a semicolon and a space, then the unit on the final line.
4400; rpm
